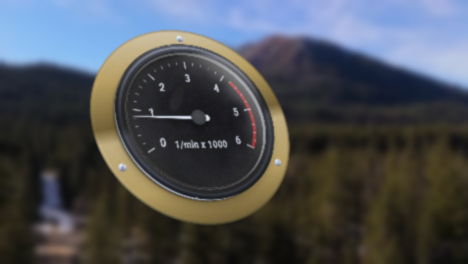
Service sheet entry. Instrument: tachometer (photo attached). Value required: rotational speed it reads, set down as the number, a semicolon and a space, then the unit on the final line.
800; rpm
